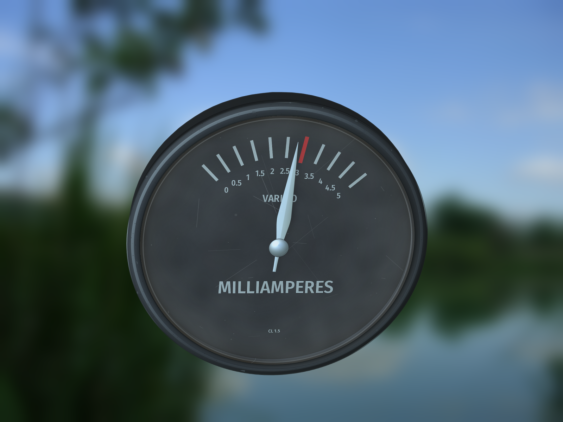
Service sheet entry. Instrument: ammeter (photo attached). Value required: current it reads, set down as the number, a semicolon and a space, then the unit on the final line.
2.75; mA
